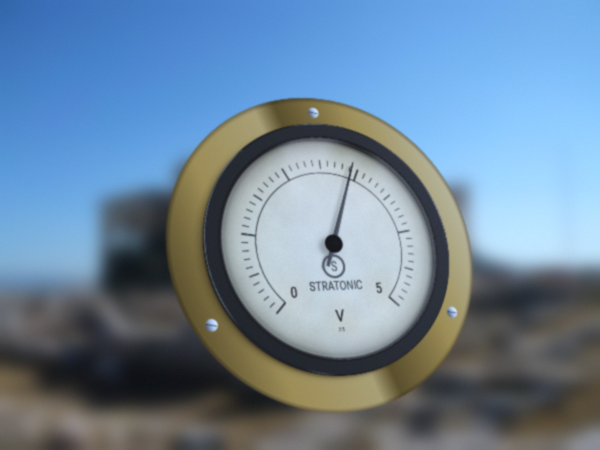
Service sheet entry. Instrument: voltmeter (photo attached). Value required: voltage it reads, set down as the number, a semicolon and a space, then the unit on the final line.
2.9; V
